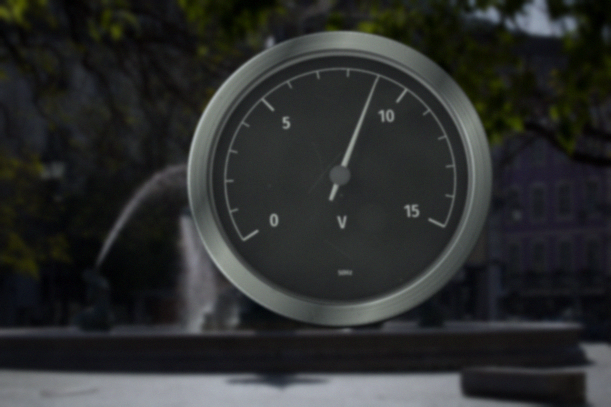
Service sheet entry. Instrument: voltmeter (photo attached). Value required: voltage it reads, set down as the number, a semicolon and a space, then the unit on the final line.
9; V
